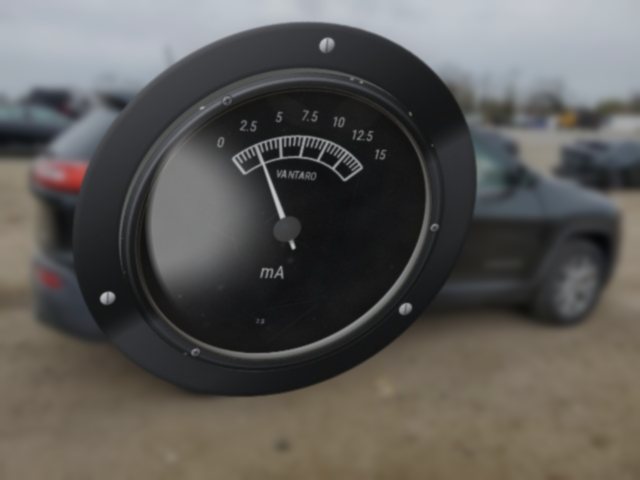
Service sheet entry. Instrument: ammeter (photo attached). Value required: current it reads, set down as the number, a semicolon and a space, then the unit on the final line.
2.5; mA
